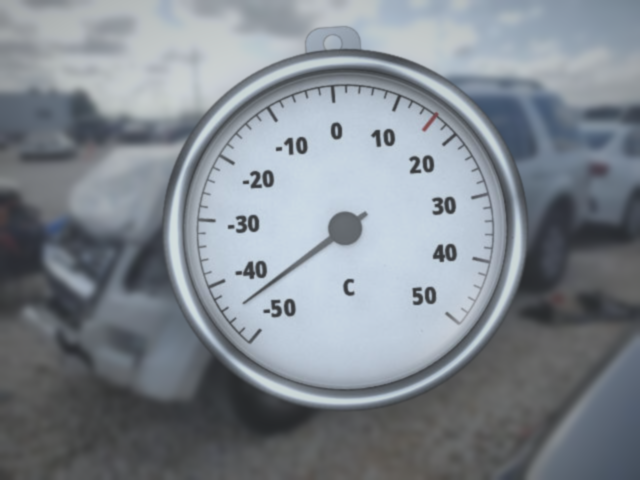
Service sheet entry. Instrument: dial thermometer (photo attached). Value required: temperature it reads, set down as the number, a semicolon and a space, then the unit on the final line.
-45; °C
